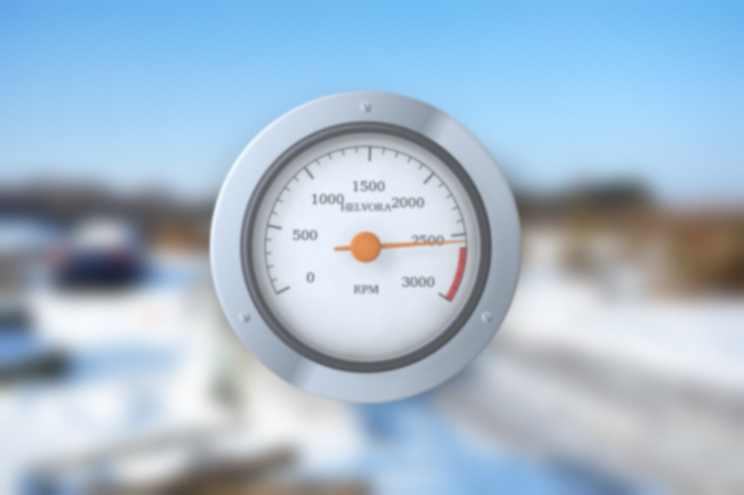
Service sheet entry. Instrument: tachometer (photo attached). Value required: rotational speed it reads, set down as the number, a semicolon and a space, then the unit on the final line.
2550; rpm
